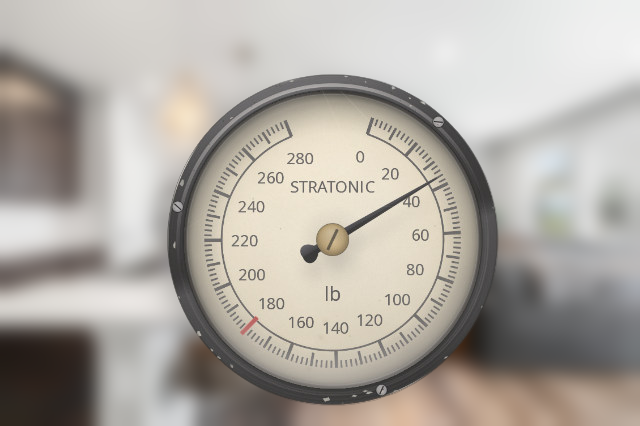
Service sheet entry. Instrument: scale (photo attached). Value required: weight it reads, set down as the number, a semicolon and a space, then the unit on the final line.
36; lb
